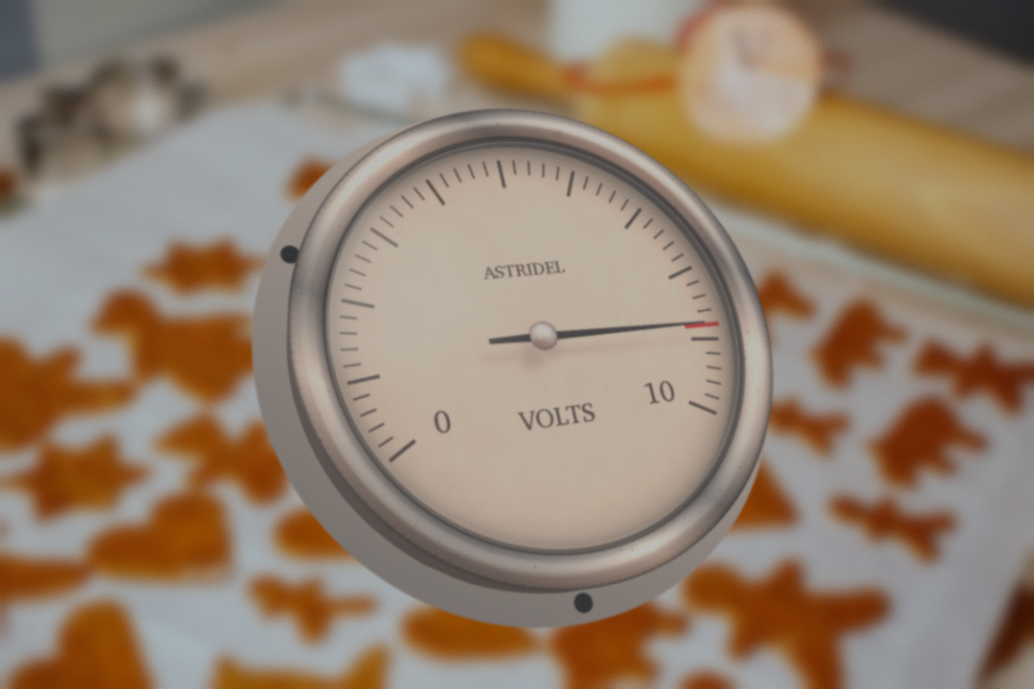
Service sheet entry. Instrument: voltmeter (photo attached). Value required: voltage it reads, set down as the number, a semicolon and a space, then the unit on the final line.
8.8; V
